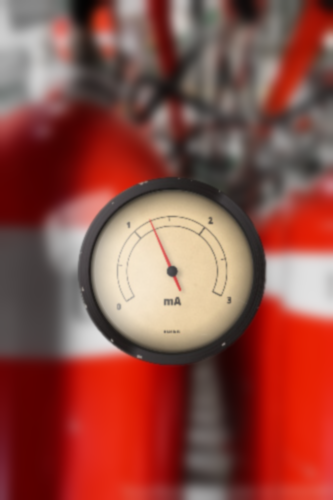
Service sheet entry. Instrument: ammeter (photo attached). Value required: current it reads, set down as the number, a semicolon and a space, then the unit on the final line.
1.25; mA
